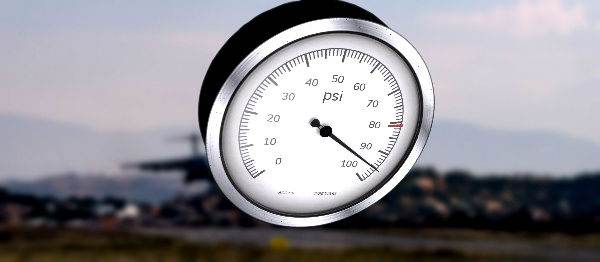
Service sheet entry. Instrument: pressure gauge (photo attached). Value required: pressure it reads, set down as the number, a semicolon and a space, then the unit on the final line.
95; psi
